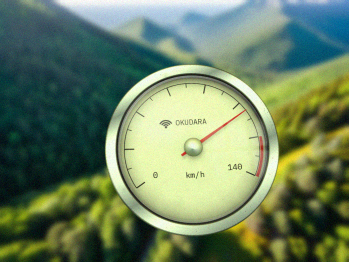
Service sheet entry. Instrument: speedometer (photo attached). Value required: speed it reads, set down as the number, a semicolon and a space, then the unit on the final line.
105; km/h
